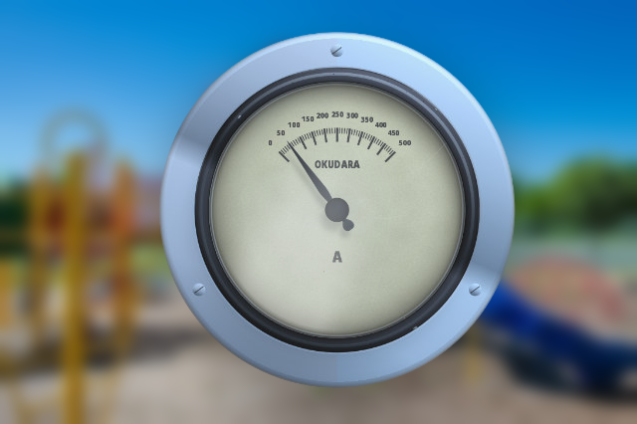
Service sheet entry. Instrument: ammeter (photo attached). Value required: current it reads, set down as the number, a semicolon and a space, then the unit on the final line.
50; A
